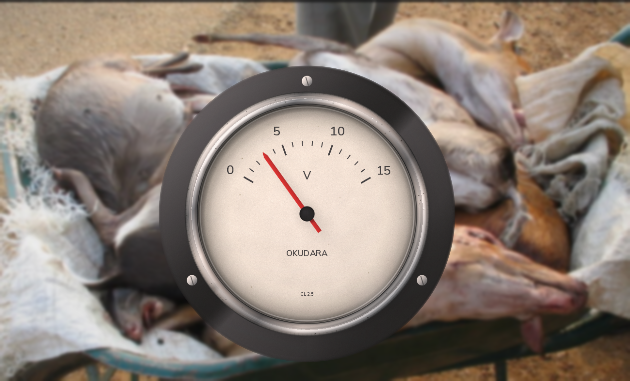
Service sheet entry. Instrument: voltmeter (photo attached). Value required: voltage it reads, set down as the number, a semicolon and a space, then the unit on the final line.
3; V
